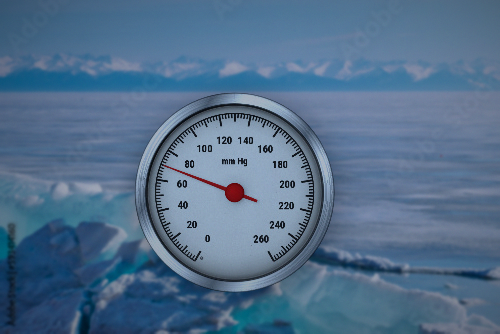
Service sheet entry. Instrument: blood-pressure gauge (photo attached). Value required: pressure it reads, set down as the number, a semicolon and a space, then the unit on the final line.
70; mmHg
